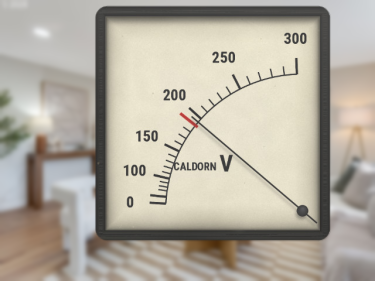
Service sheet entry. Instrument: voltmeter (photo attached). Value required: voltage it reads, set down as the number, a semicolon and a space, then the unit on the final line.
195; V
